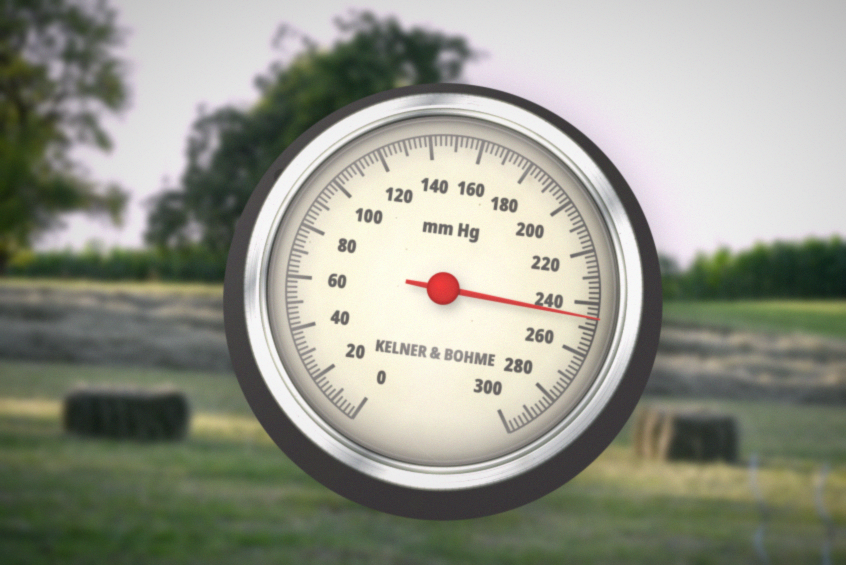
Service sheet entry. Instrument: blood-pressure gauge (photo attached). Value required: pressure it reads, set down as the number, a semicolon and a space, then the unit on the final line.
246; mmHg
